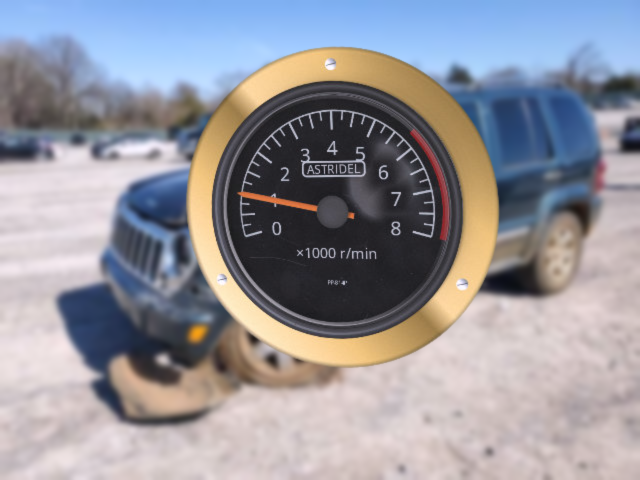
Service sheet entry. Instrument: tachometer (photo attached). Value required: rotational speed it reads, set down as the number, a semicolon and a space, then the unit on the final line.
1000; rpm
